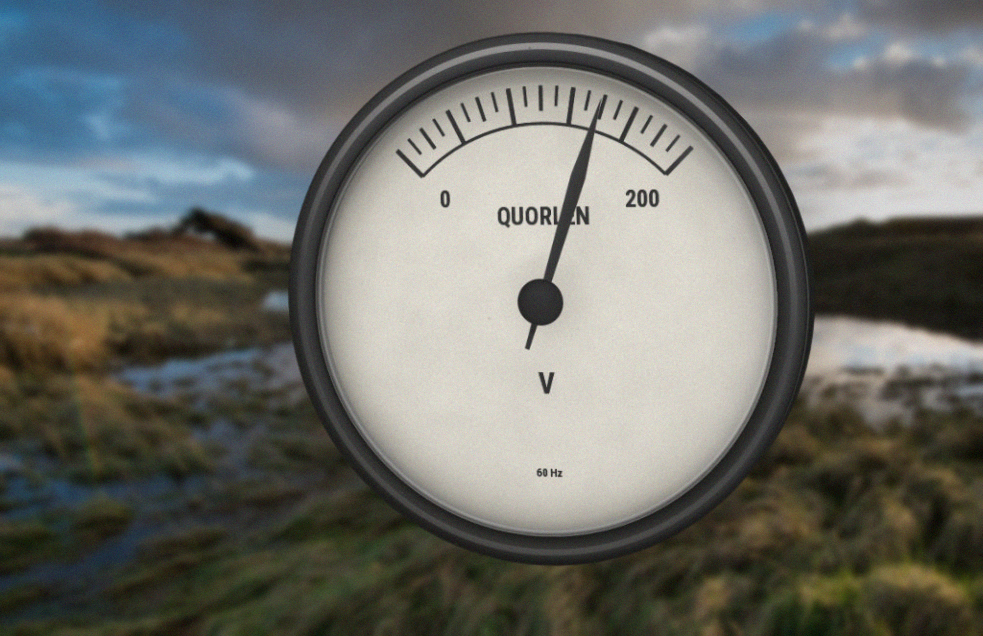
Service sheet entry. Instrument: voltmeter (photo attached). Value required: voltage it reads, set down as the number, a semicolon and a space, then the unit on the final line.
140; V
